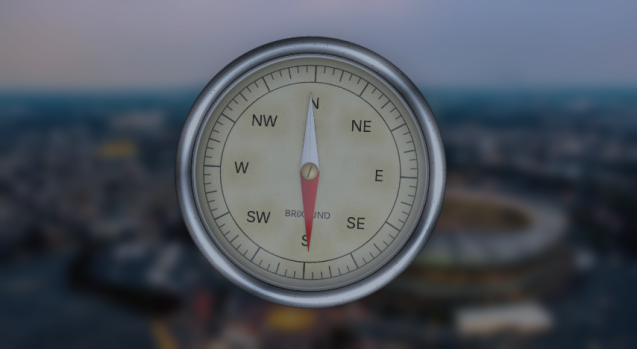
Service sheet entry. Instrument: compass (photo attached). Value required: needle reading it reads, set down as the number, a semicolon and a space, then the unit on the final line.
177.5; °
